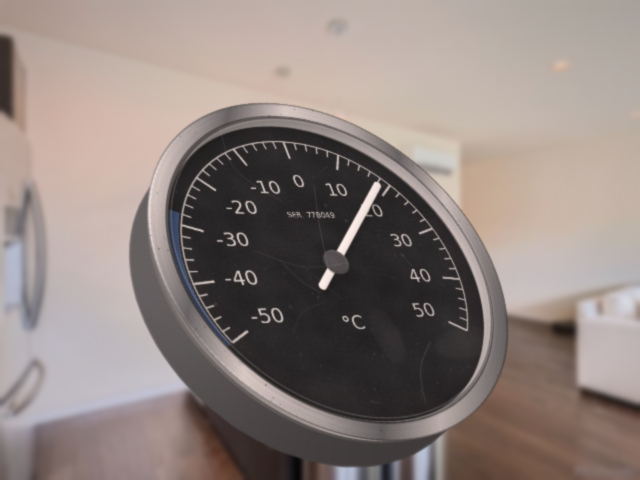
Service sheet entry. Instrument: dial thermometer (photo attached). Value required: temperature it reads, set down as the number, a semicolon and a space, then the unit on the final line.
18; °C
